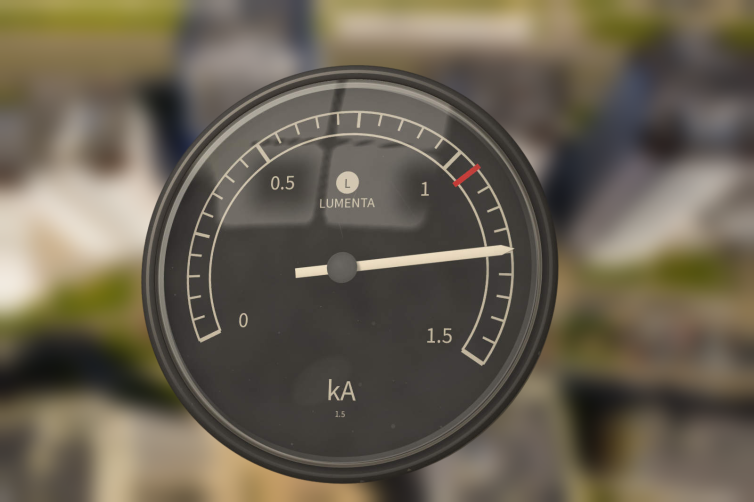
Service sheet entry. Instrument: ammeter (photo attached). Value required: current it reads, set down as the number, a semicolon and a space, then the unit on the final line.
1.25; kA
